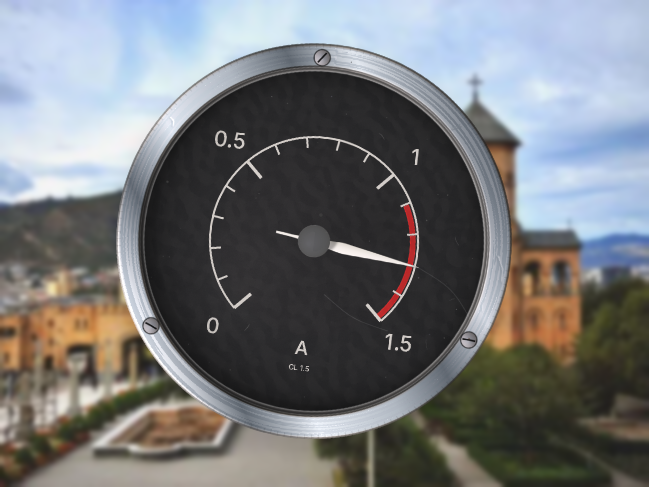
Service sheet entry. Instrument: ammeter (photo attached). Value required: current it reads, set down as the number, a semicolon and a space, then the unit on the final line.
1.3; A
